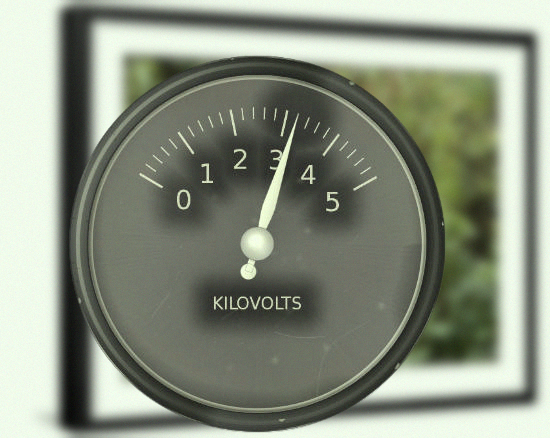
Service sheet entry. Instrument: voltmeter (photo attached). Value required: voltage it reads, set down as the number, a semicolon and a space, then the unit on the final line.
3.2; kV
